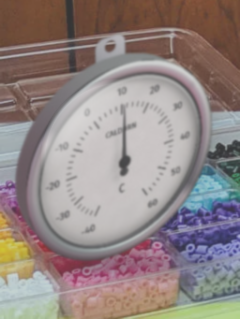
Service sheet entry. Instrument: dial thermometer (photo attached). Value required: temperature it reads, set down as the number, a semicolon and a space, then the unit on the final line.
10; °C
